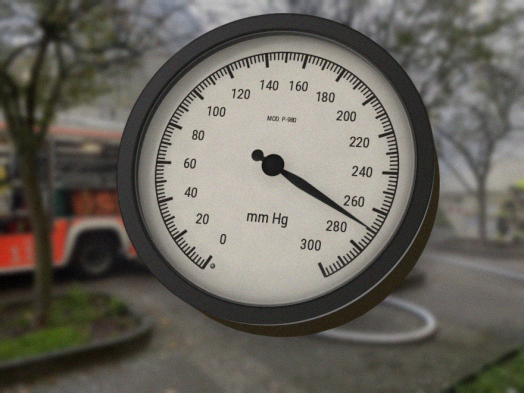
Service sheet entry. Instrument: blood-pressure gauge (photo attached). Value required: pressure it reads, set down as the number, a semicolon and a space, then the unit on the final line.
270; mmHg
